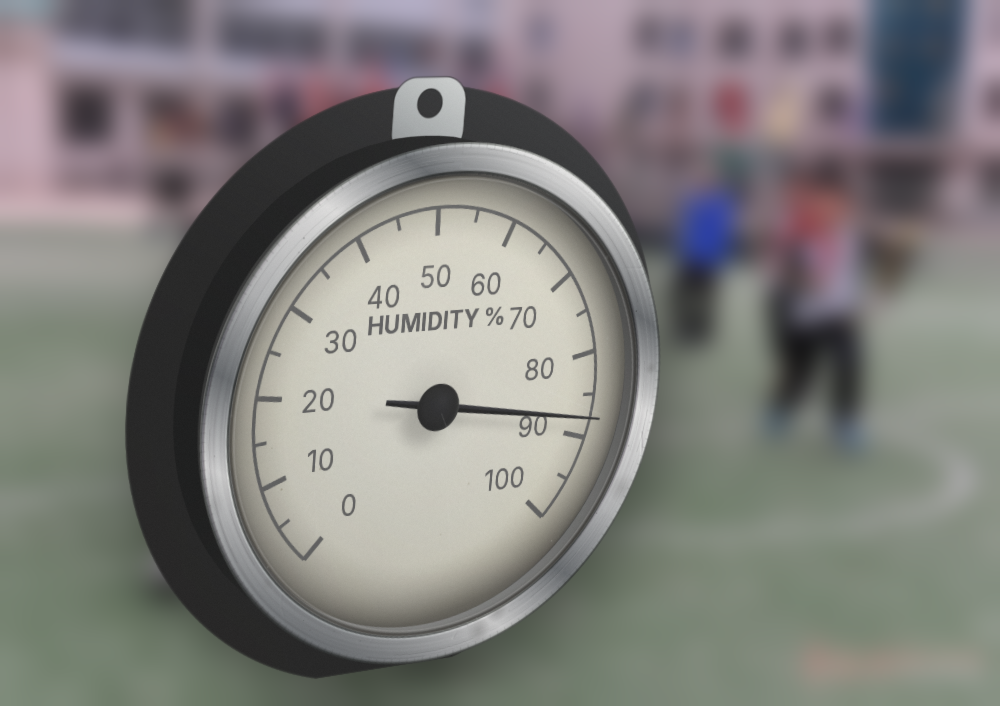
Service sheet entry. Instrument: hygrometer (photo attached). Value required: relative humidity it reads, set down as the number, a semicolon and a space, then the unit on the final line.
87.5; %
